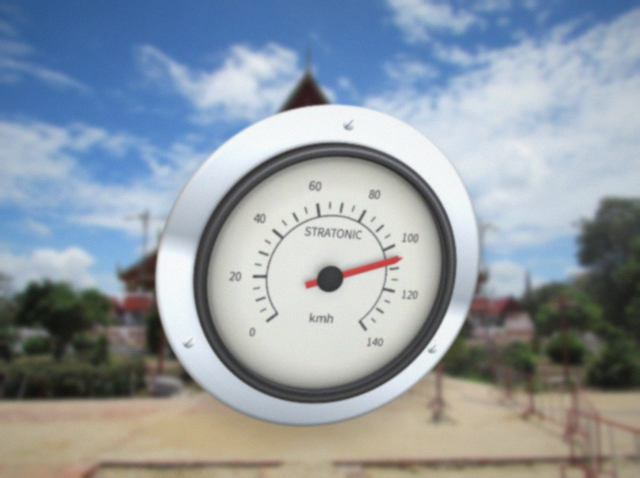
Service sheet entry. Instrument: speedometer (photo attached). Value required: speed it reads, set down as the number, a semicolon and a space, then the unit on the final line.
105; km/h
